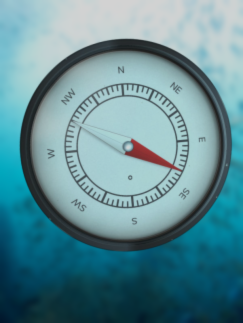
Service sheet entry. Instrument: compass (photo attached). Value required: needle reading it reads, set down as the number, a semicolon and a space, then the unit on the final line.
120; °
